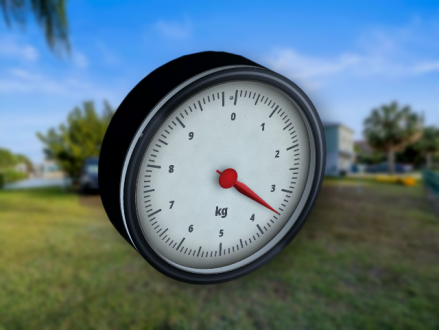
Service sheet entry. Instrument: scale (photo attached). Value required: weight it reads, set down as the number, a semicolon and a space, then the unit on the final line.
3.5; kg
